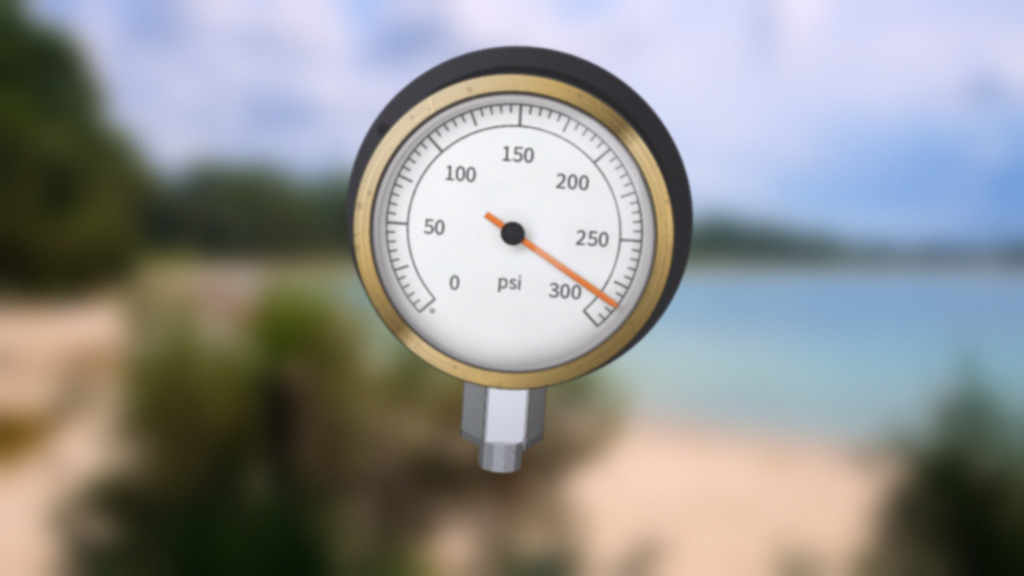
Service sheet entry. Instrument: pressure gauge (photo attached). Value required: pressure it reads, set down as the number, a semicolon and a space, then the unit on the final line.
285; psi
